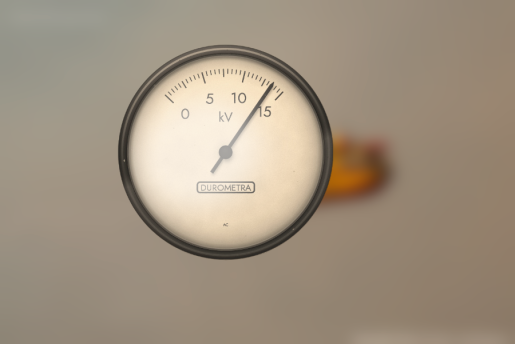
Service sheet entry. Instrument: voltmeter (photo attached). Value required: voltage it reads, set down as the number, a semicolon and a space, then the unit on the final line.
13.5; kV
